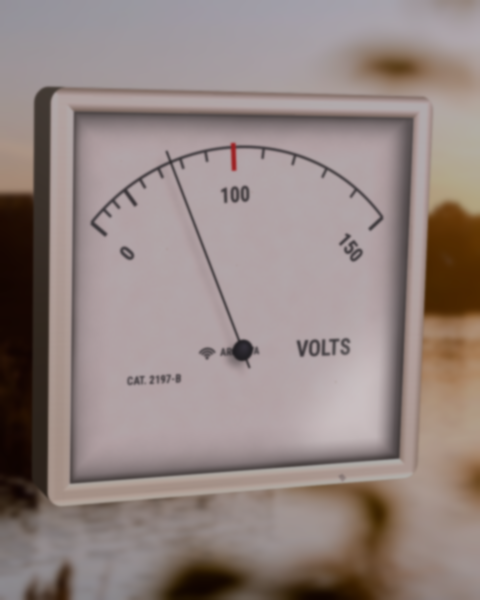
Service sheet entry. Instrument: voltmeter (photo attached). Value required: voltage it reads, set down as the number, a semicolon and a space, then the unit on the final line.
75; V
